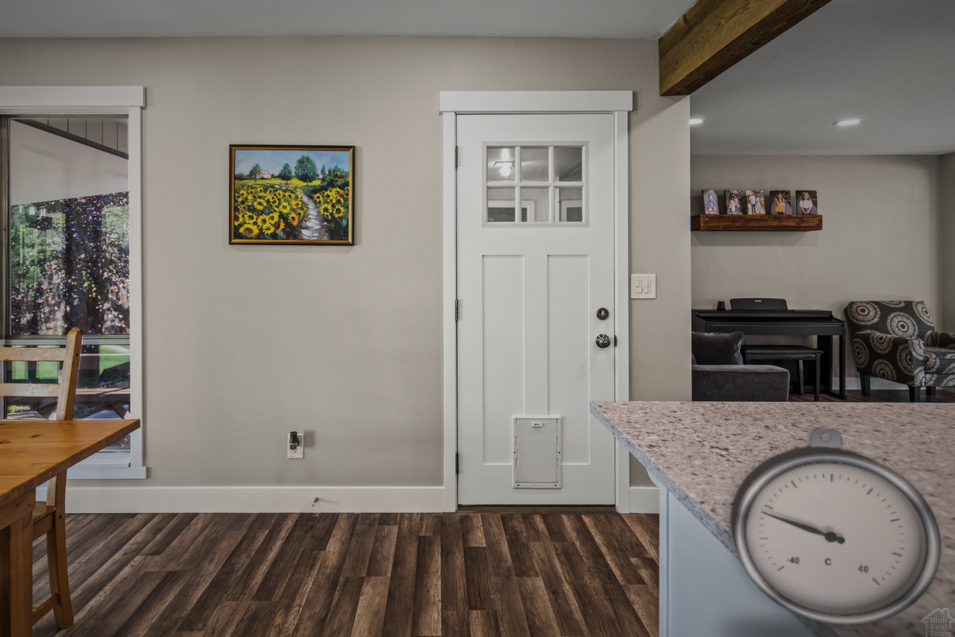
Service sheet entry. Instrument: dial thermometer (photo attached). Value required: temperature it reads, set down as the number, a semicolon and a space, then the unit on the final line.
-22; °C
